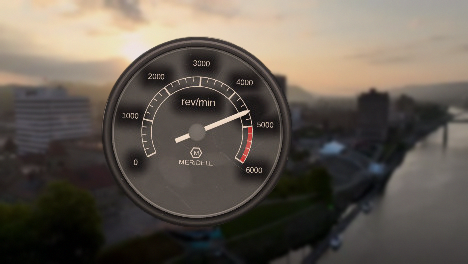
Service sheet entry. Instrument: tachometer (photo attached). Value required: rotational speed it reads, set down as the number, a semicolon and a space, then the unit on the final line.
4600; rpm
